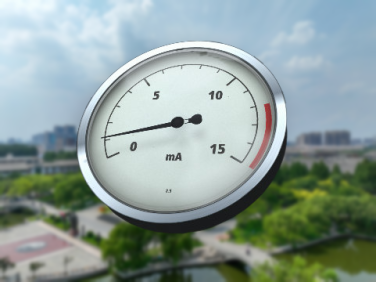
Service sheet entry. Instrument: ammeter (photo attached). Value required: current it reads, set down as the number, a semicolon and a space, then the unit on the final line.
1; mA
